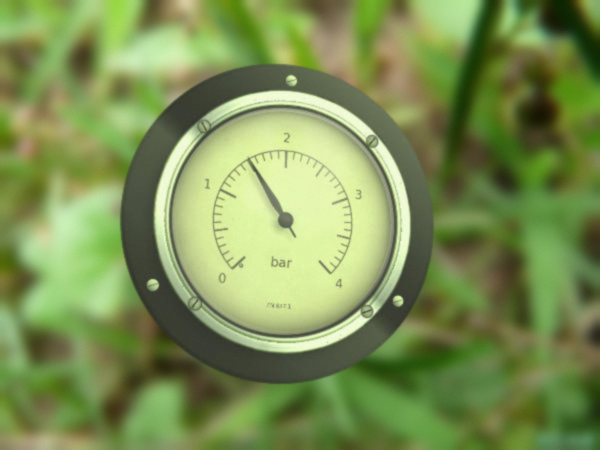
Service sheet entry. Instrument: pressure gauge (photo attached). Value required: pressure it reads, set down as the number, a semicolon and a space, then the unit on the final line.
1.5; bar
